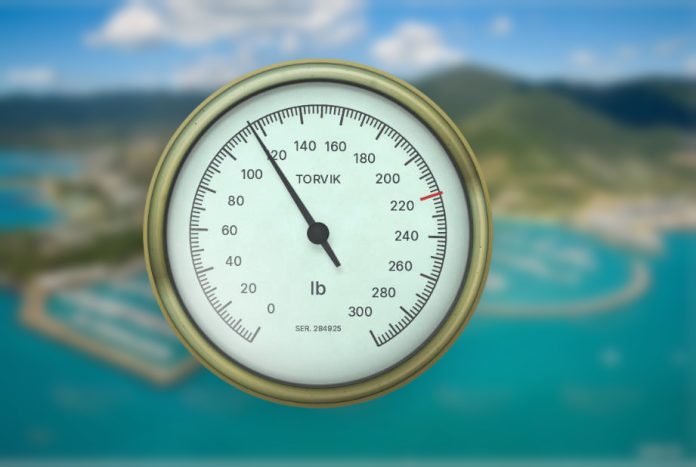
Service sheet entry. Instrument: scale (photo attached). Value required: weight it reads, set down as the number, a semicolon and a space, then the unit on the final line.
116; lb
